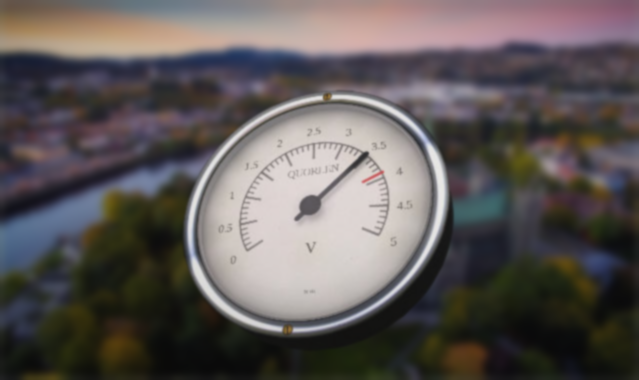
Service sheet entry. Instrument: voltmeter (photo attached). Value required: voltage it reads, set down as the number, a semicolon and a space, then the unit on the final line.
3.5; V
